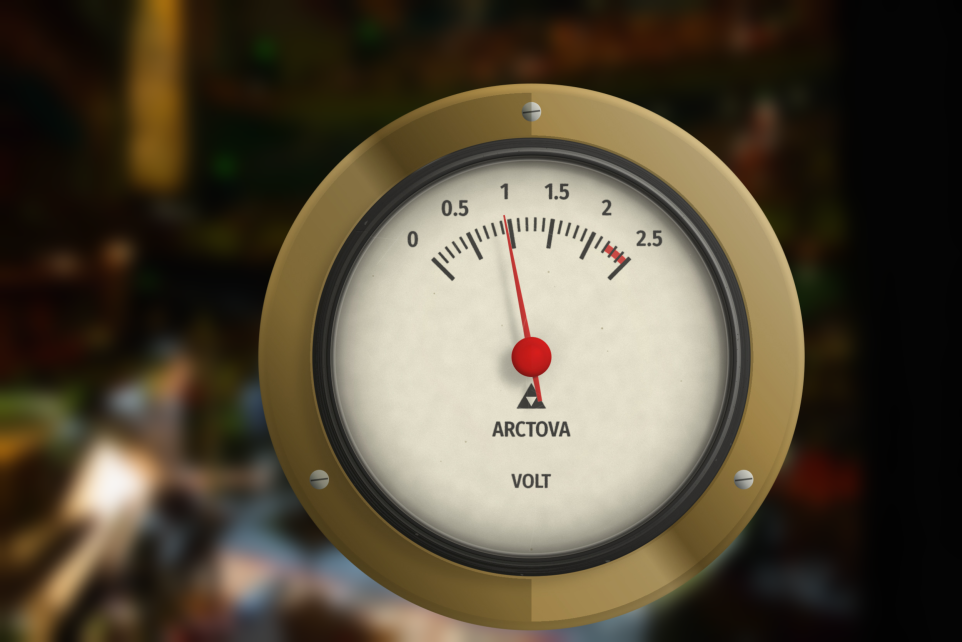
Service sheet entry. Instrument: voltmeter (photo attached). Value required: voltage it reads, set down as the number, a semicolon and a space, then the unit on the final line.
0.95; V
